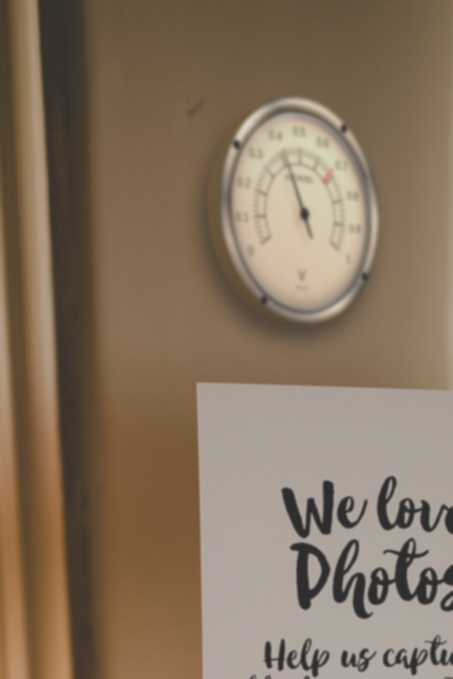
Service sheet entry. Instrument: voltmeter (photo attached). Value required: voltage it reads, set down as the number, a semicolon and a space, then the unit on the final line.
0.4; V
